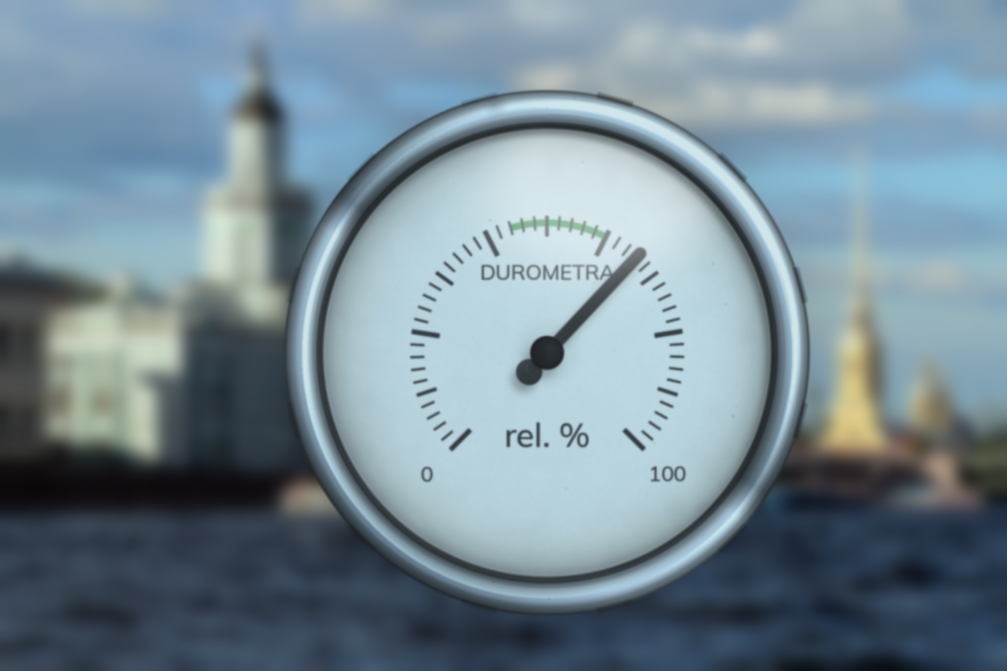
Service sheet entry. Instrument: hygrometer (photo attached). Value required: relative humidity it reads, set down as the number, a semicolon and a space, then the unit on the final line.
66; %
